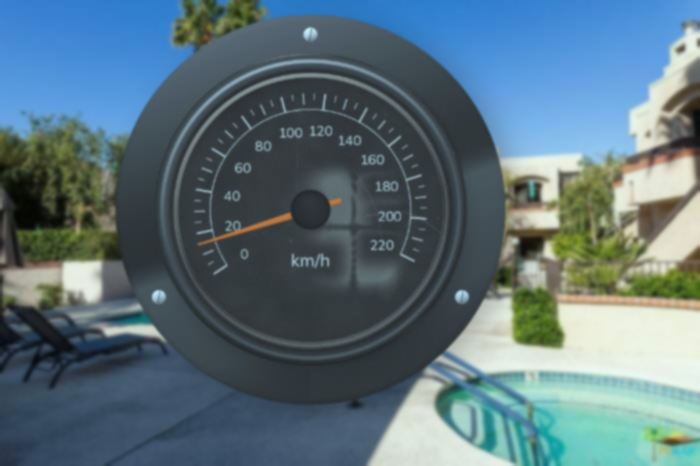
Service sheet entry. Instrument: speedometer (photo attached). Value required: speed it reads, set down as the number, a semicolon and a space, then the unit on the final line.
15; km/h
